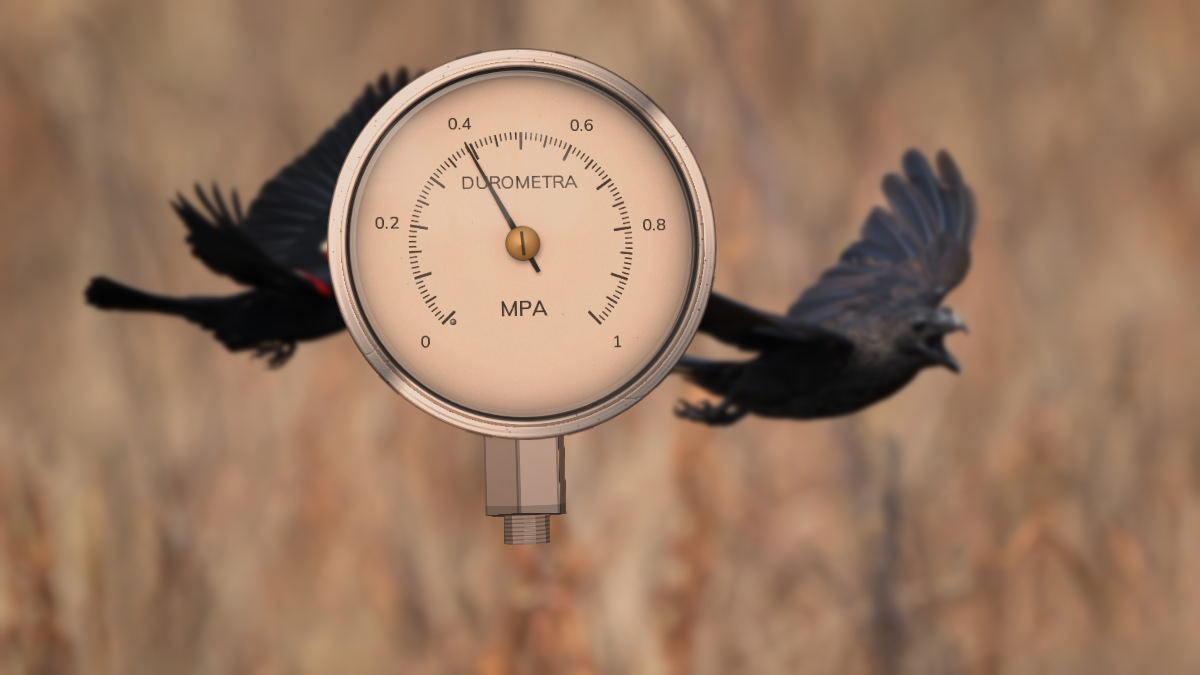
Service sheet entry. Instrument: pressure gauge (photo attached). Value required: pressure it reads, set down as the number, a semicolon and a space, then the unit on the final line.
0.39; MPa
